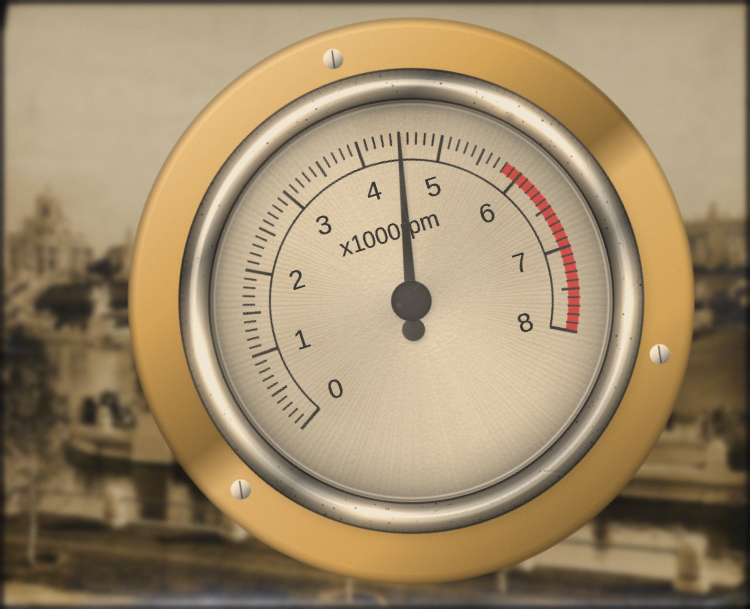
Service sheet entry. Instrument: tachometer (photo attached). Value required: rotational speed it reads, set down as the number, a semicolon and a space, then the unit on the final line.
4500; rpm
